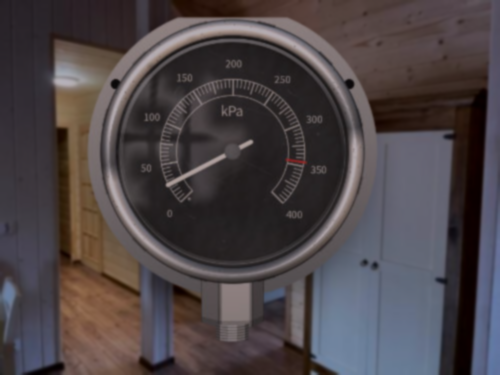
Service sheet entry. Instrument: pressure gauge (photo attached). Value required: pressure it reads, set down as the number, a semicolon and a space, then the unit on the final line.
25; kPa
